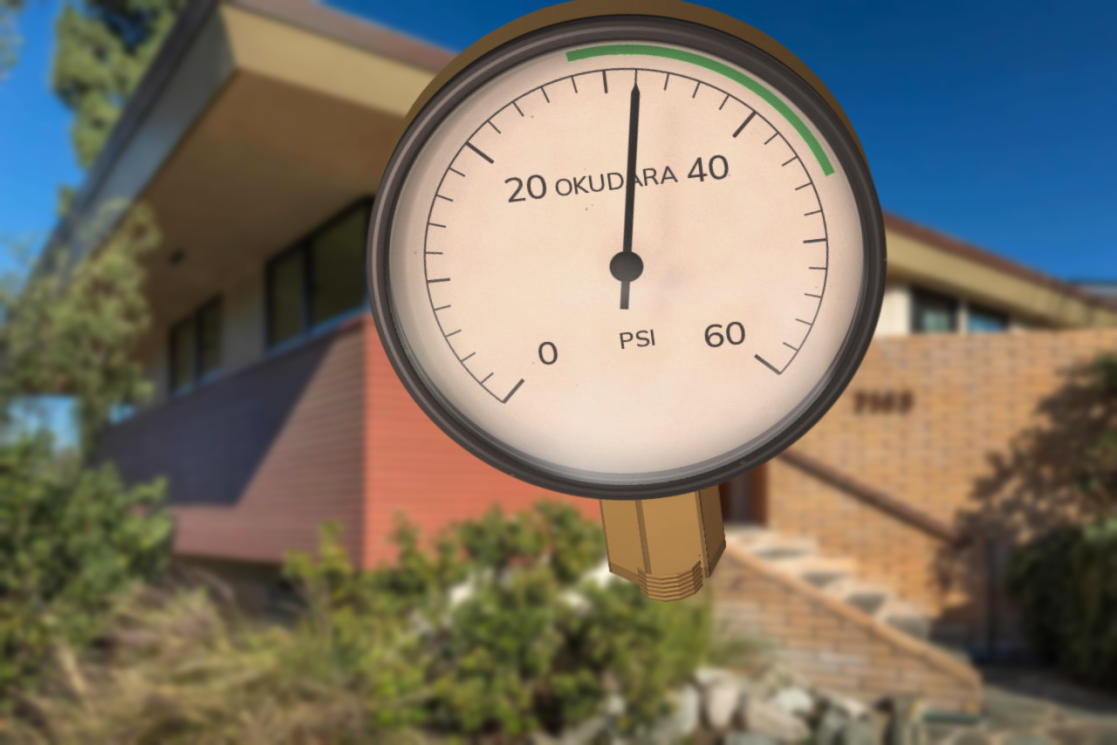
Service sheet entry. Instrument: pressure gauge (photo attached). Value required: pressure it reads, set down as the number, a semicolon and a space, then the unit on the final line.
32; psi
